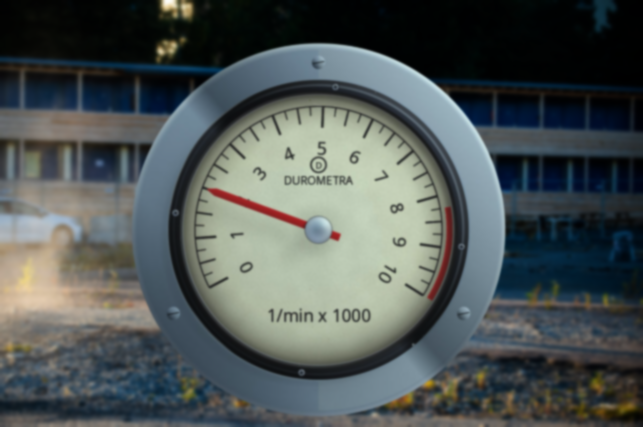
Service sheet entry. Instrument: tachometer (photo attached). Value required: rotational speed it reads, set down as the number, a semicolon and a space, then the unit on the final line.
2000; rpm
